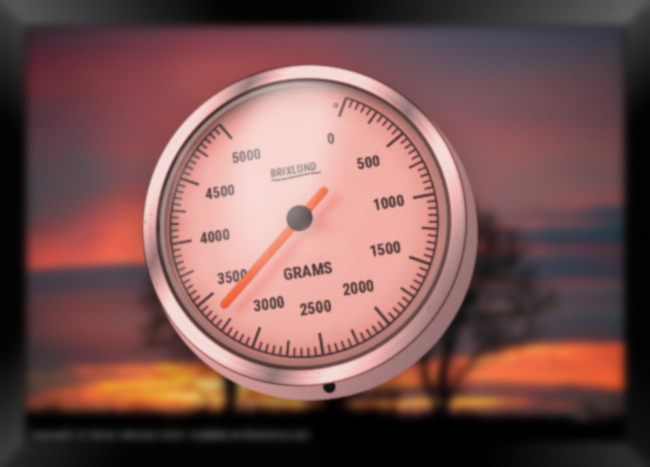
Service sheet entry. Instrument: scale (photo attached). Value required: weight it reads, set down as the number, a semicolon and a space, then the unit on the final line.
3350; g
